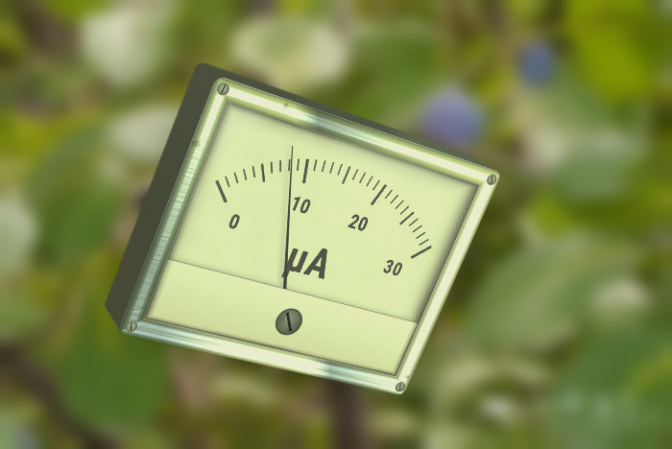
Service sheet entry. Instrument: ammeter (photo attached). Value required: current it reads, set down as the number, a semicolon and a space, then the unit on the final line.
8; µA
